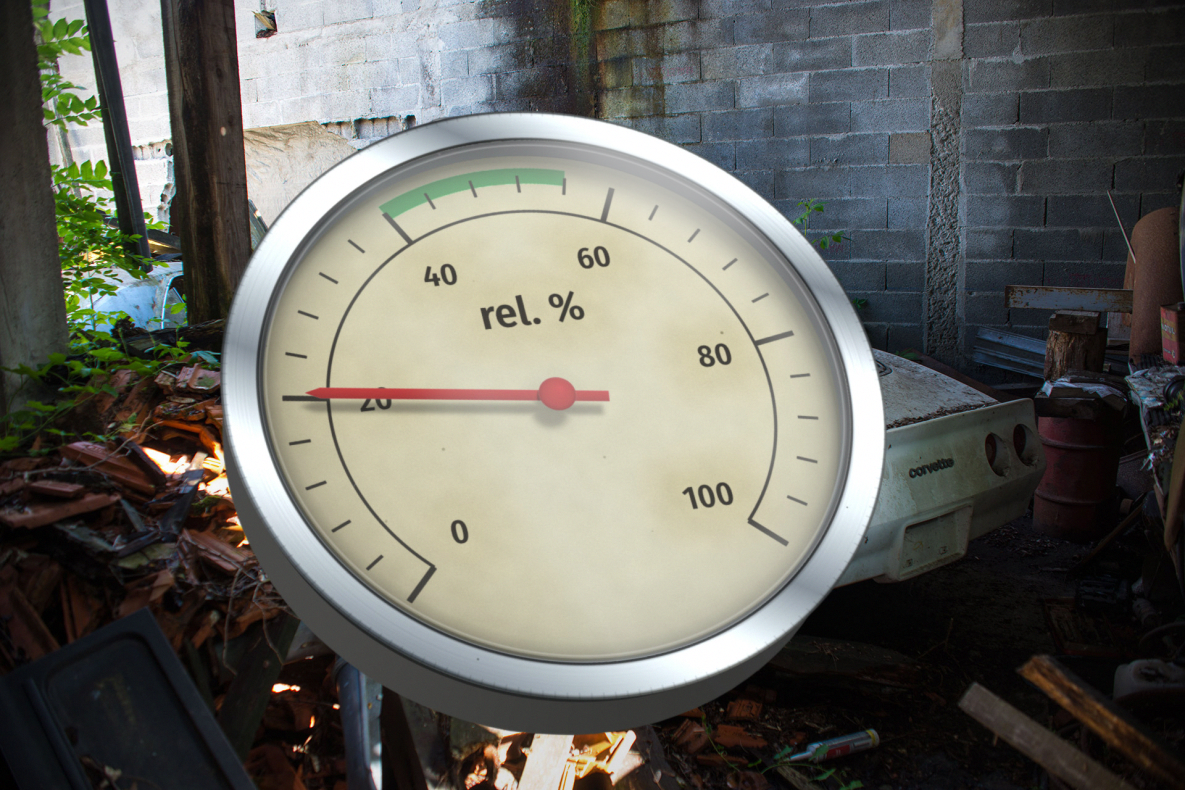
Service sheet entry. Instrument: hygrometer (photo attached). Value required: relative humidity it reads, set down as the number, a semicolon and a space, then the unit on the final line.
20; %
